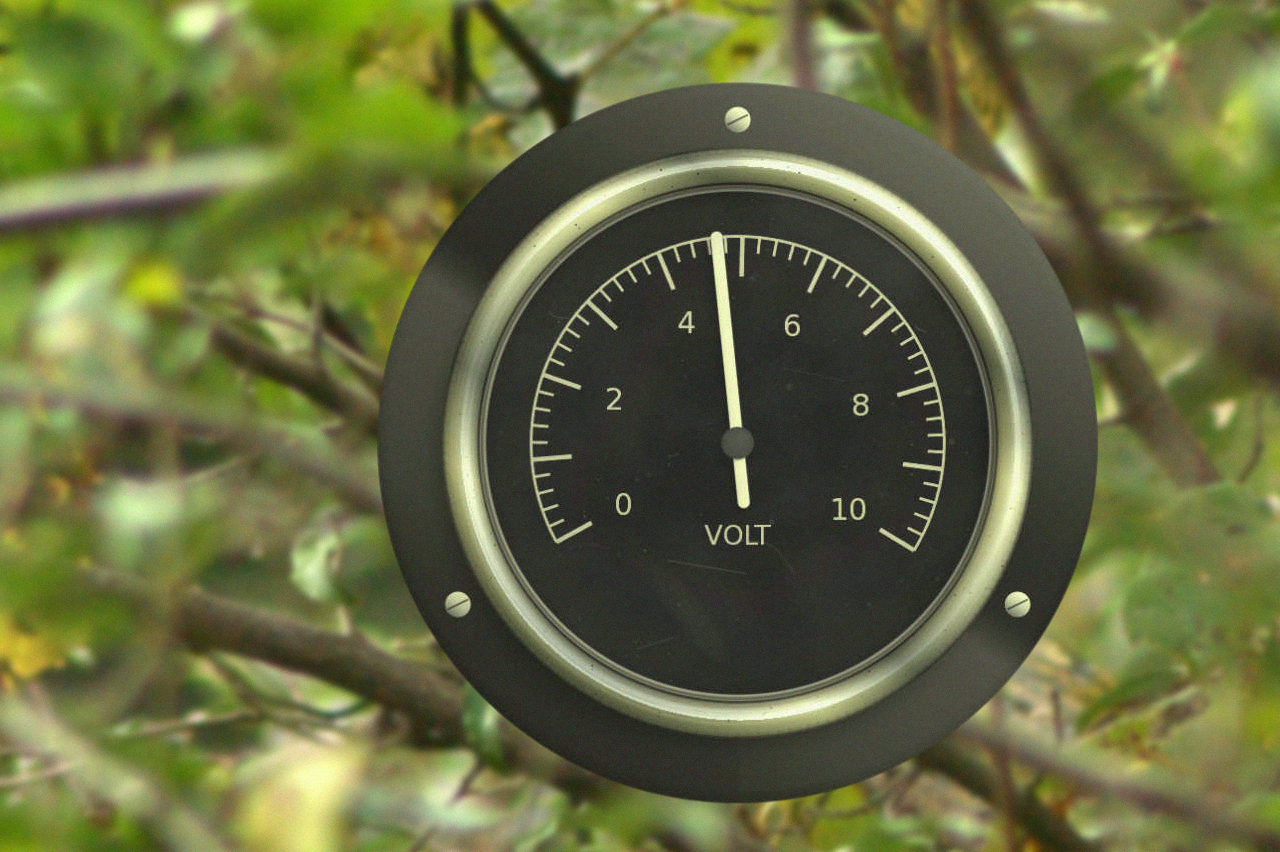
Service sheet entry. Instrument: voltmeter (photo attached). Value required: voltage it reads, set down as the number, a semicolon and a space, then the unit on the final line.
4.7; V
